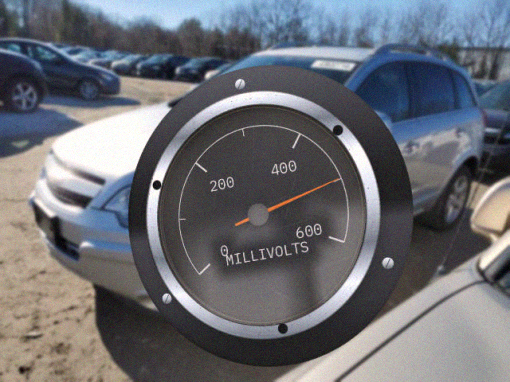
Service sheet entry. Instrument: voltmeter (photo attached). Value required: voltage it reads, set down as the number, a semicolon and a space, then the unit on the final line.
500; mV
